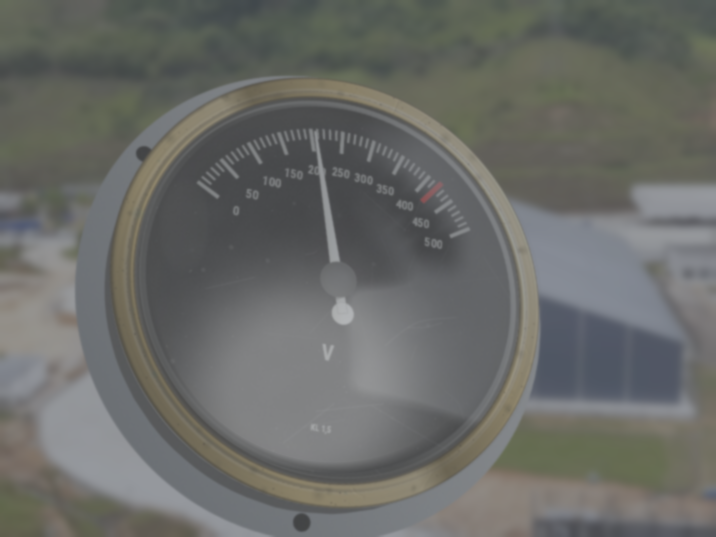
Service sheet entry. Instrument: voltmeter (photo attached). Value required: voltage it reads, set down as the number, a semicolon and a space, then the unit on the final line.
200; V
